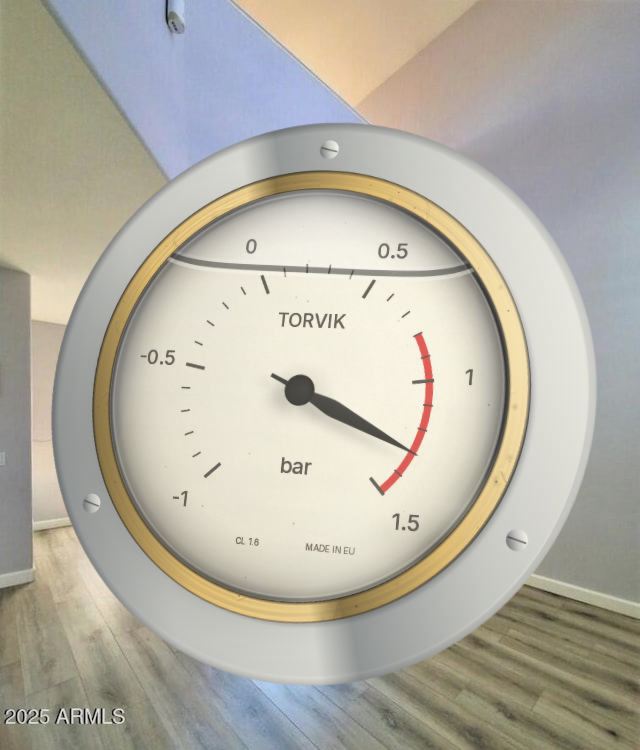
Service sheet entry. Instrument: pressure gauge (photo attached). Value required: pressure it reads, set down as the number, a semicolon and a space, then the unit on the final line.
1.3; bar
